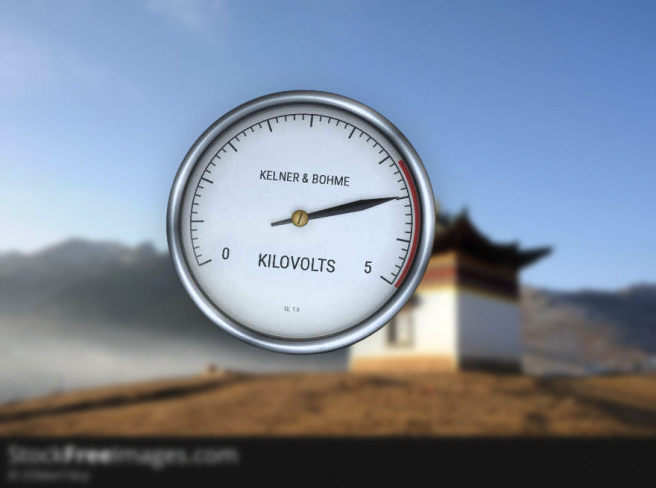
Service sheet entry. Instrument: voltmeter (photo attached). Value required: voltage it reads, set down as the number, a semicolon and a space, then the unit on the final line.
4; kV
